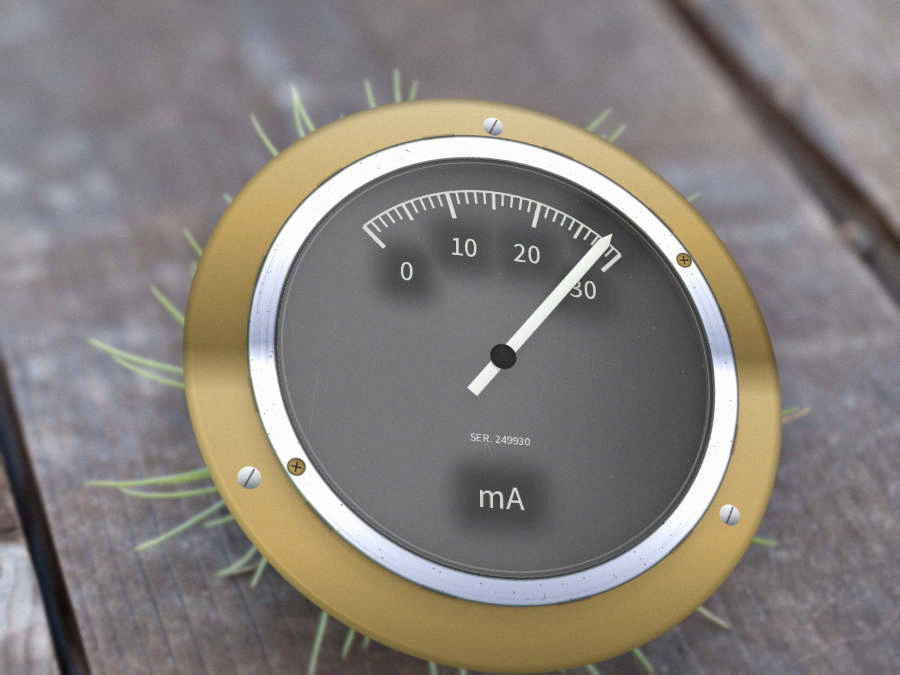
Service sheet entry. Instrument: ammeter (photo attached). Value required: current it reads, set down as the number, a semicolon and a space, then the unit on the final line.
28; mA
